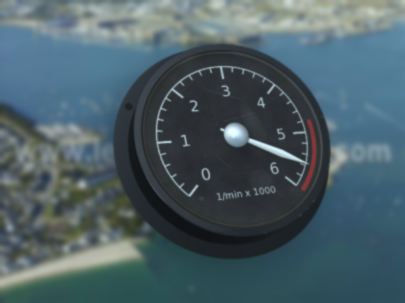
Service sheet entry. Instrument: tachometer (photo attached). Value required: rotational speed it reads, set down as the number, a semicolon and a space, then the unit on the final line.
5600; rpm
